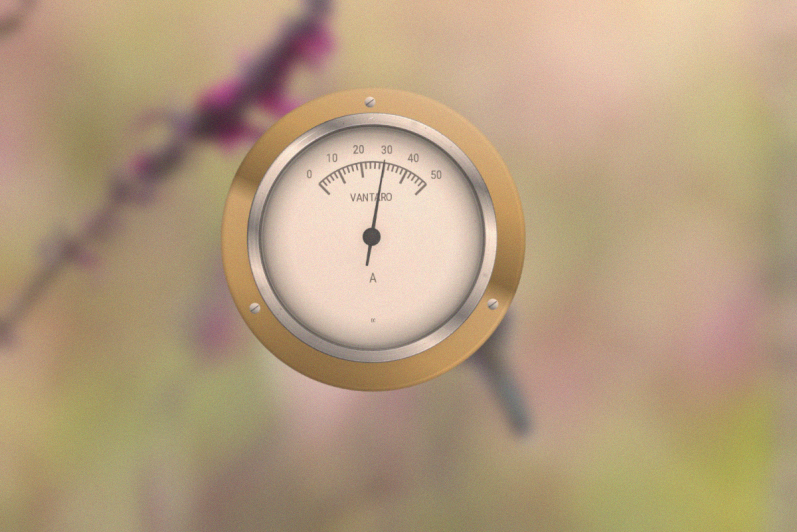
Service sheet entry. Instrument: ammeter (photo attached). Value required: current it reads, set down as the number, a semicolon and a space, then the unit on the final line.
30; A
